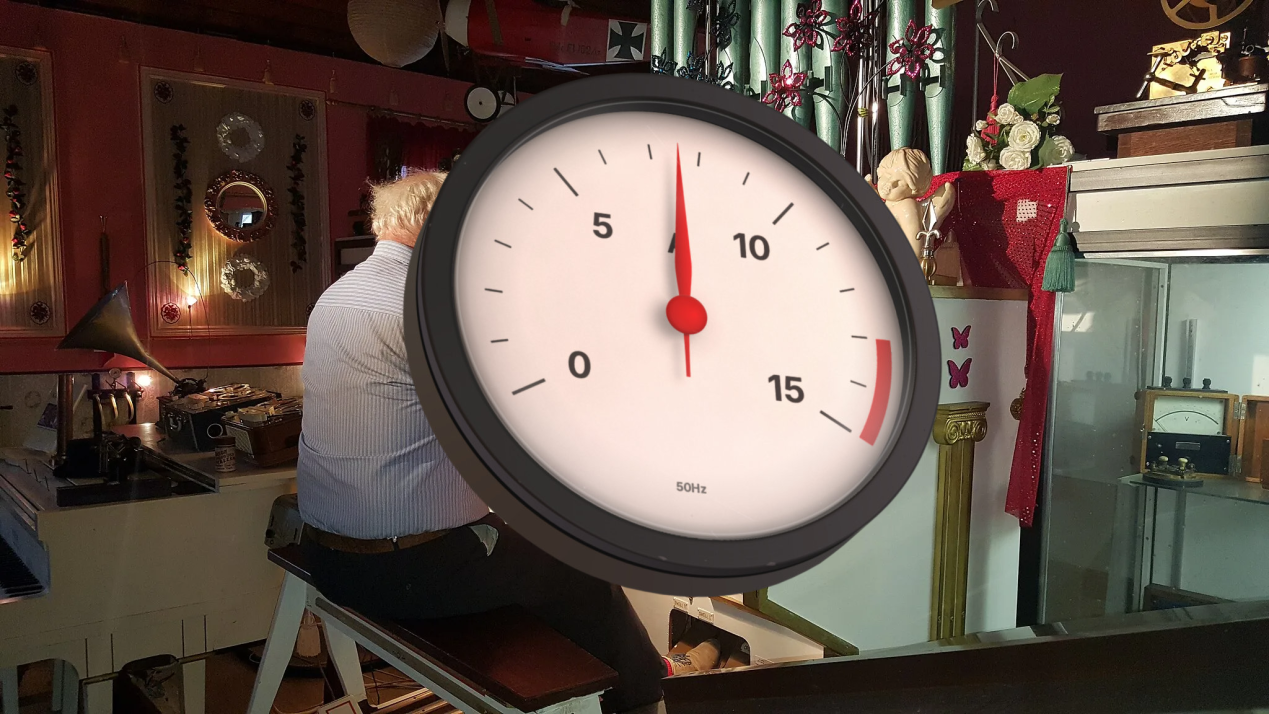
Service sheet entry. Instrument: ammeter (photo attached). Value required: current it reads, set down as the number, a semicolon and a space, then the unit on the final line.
7.5; A
